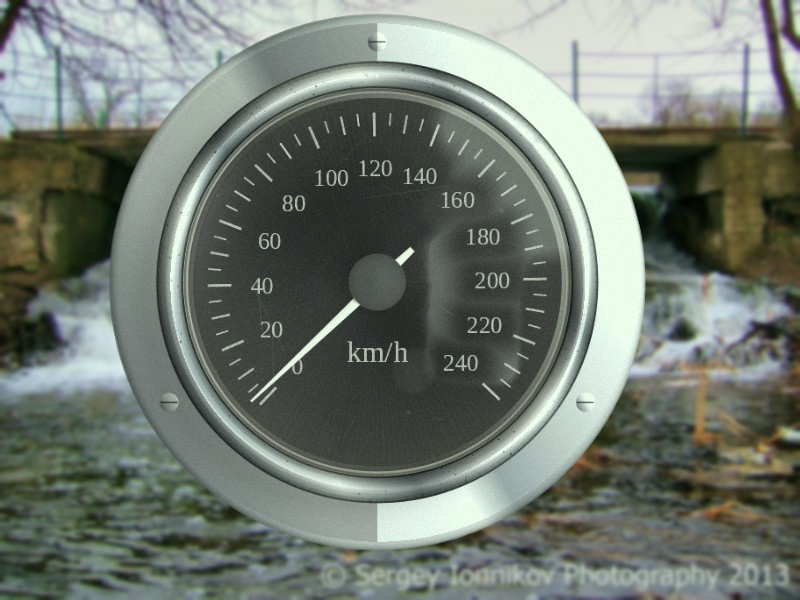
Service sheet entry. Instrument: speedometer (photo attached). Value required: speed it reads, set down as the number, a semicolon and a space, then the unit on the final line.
2.5; km/h
